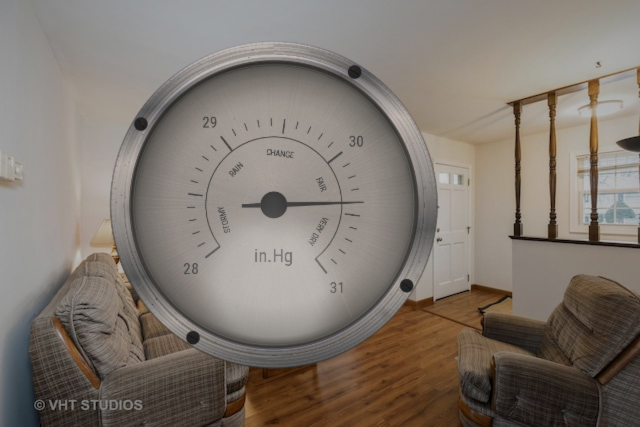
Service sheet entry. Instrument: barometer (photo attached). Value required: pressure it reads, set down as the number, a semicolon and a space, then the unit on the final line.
30.4; inHg
